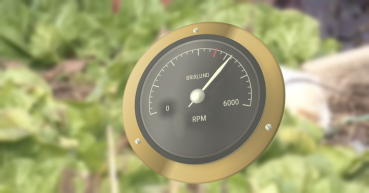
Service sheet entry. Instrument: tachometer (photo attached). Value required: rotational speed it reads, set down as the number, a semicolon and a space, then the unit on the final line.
4200; rpm
